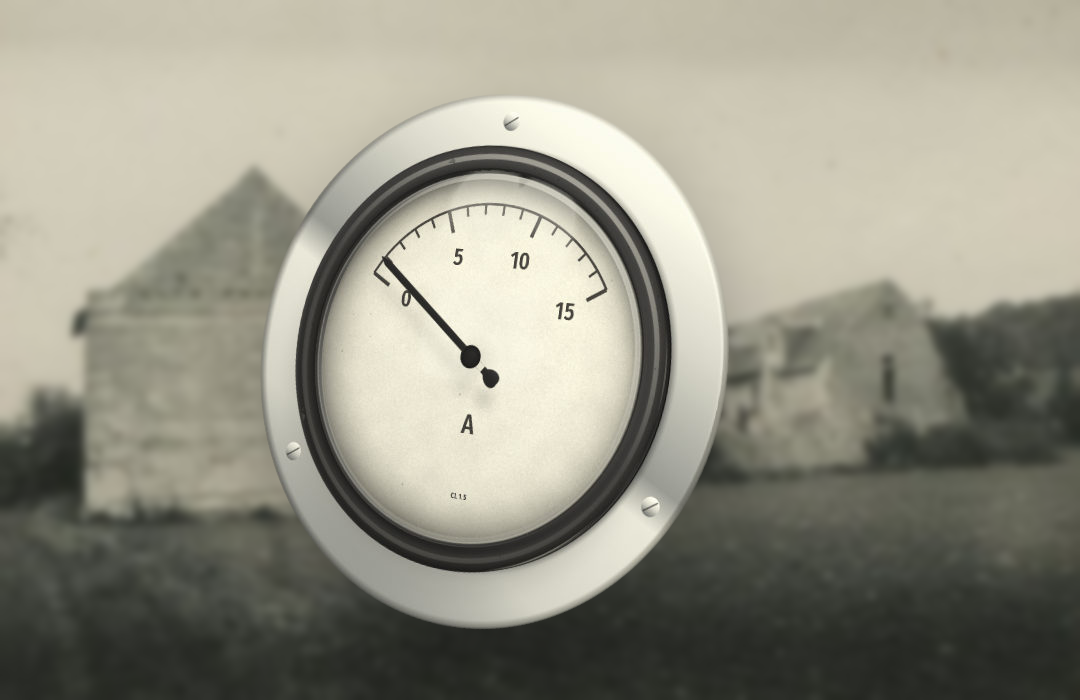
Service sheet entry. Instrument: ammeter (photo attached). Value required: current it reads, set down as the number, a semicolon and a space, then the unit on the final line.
1; A
